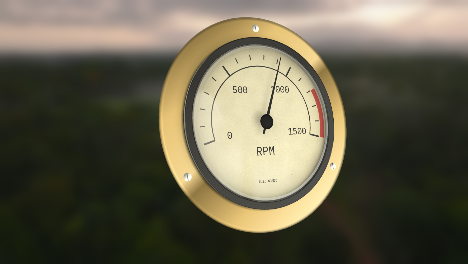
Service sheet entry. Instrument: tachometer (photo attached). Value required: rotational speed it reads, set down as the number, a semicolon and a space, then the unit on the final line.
900; rpm
